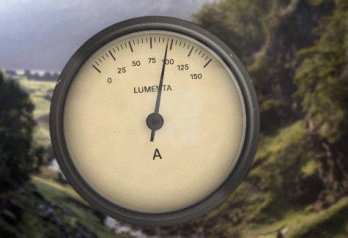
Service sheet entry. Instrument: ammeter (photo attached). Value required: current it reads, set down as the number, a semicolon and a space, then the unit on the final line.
95; A
